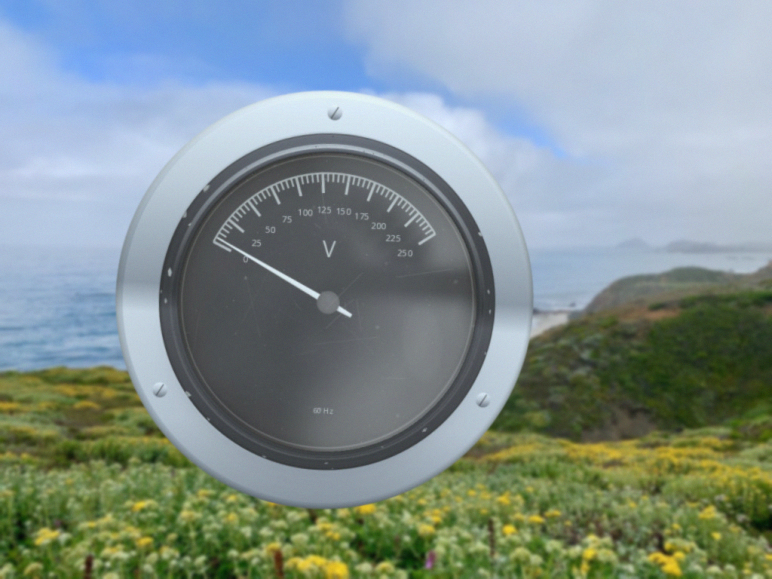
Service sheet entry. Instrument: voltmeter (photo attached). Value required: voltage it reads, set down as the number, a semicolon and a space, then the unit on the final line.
5; V
